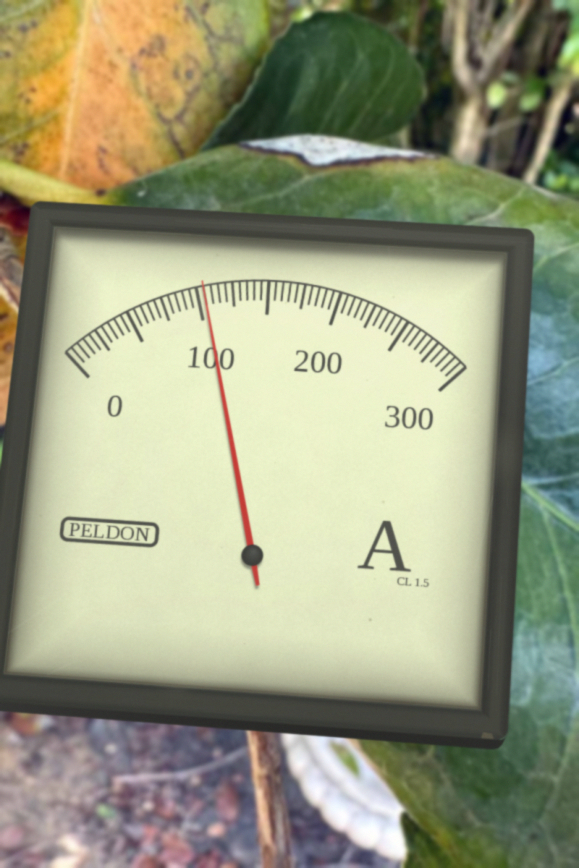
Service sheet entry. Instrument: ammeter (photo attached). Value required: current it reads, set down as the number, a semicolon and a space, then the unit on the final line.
105; A
